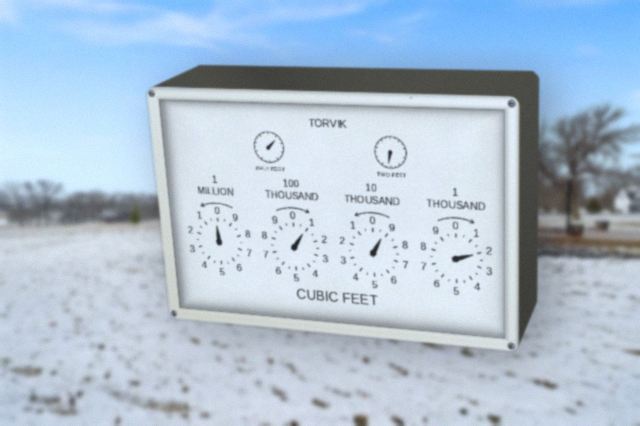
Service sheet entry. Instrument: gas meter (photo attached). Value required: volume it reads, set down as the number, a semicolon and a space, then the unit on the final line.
9200; ft³
